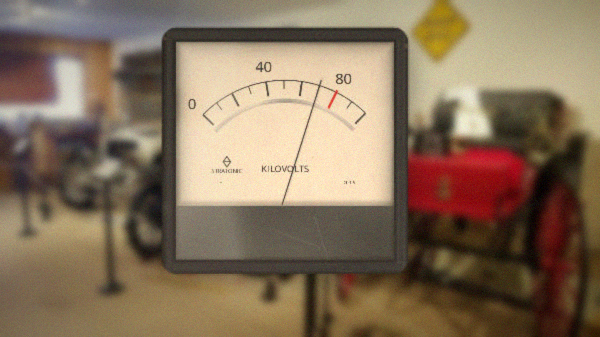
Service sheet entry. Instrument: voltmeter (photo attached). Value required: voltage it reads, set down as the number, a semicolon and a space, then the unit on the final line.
70; kV
